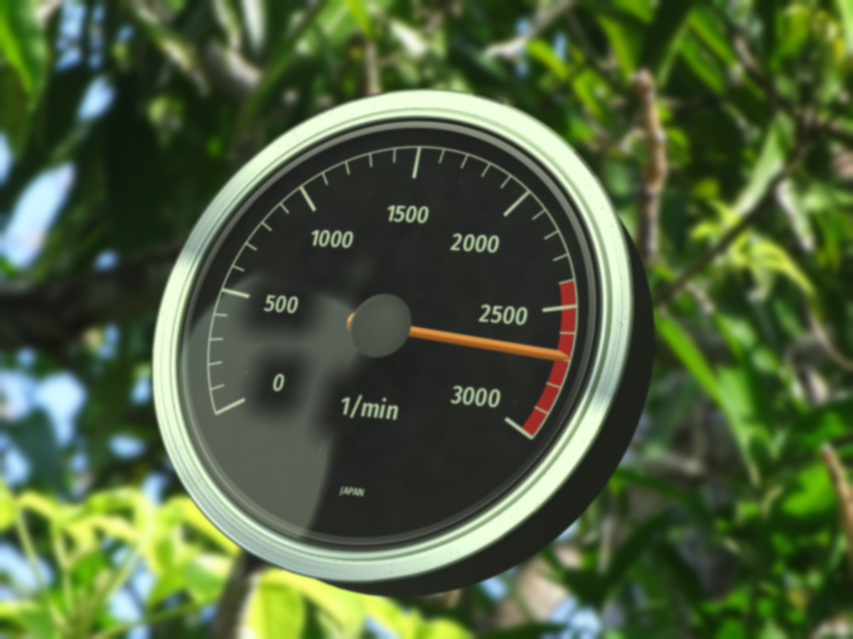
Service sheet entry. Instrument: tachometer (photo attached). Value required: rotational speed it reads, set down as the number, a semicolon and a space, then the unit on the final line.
2700; rpm
